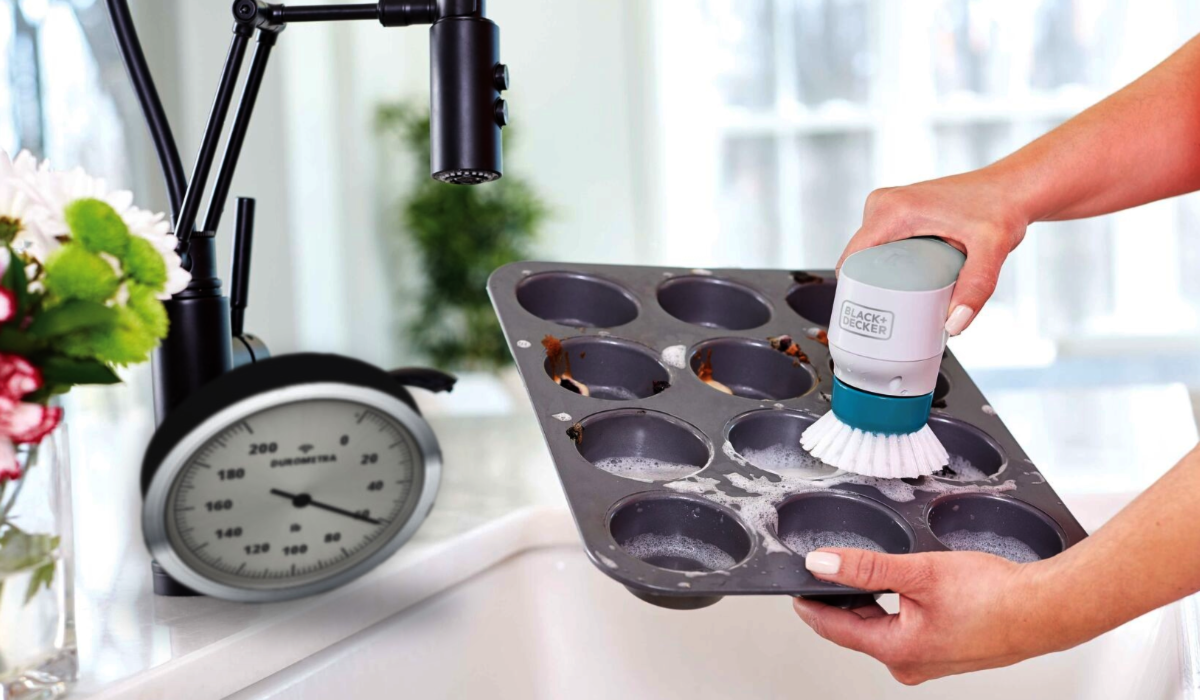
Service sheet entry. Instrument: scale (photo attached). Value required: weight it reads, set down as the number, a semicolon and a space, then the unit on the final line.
60; lb
